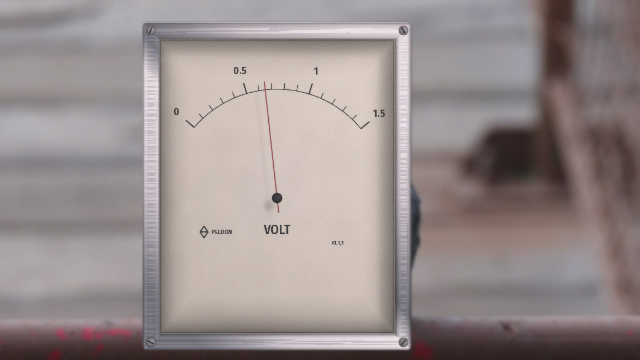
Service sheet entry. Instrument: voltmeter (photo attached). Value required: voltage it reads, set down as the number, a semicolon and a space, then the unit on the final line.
0.65; V
